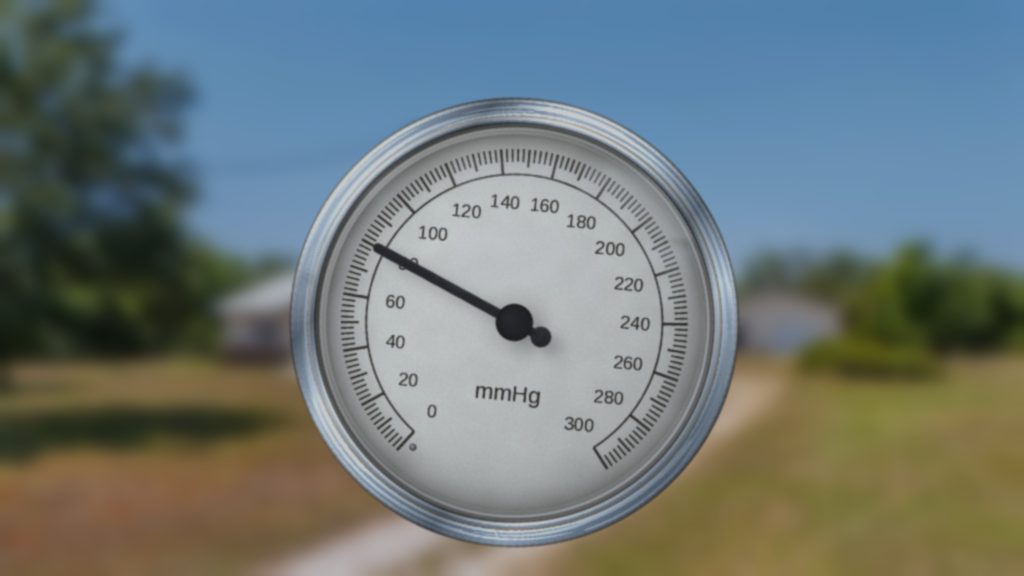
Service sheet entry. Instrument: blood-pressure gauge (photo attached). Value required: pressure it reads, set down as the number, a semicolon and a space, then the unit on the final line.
80; mmHg
